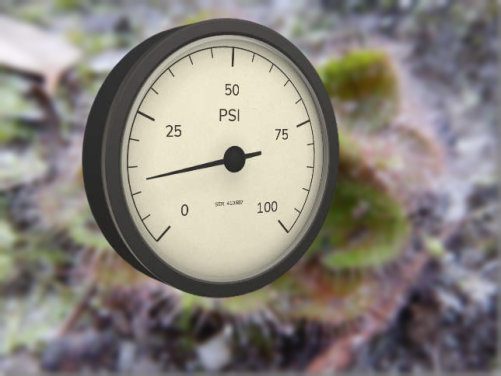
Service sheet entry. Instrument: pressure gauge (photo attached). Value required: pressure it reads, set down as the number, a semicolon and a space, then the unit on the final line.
12.5; psi
